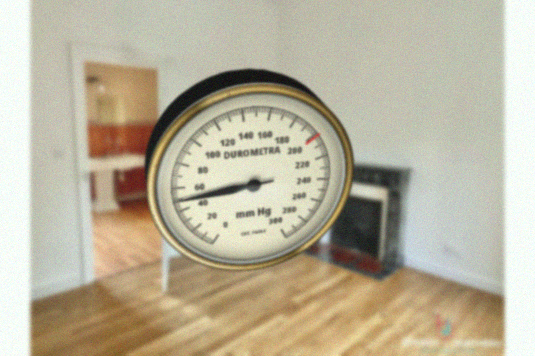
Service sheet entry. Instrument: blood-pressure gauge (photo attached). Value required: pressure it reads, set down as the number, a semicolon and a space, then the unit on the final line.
50; mmHg
